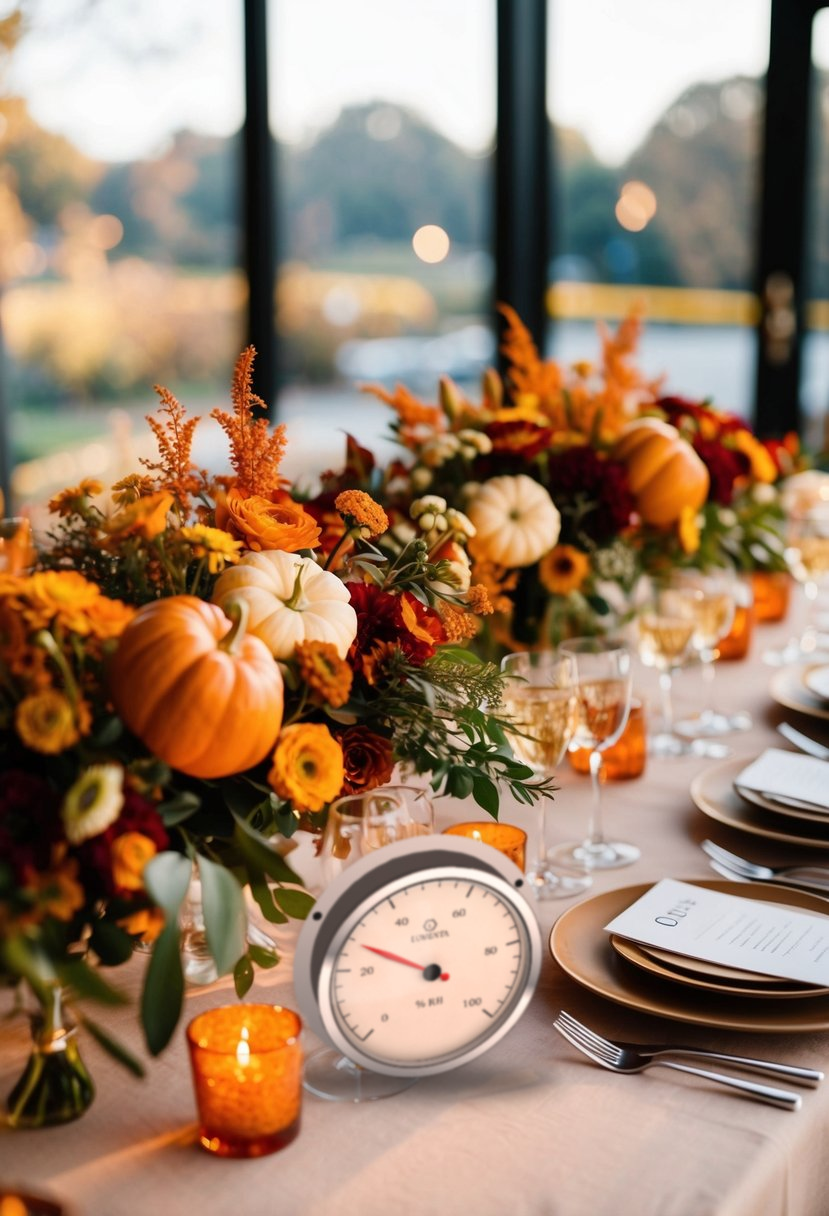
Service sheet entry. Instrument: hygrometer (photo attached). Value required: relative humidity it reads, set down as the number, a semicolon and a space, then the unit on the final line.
28; %
